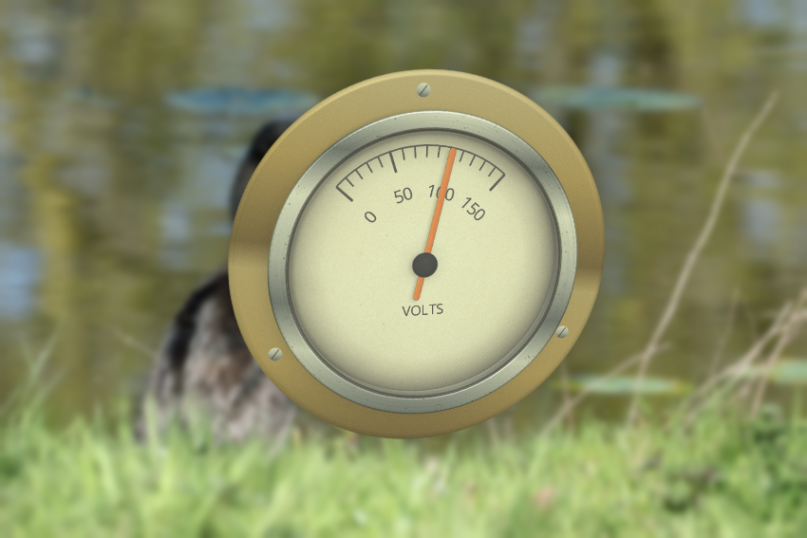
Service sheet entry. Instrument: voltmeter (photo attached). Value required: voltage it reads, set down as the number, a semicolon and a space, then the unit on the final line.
100; V
